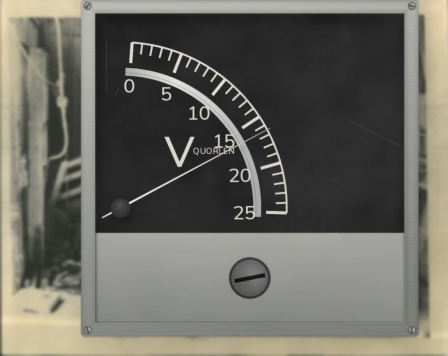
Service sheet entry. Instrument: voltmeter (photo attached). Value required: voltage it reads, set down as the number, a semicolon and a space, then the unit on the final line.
16.5; V
